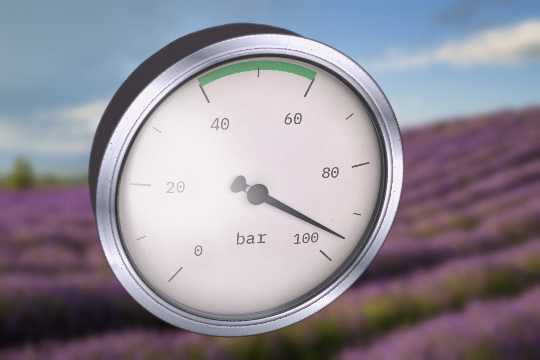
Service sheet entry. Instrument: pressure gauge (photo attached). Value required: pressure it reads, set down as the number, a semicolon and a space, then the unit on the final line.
95; bar
